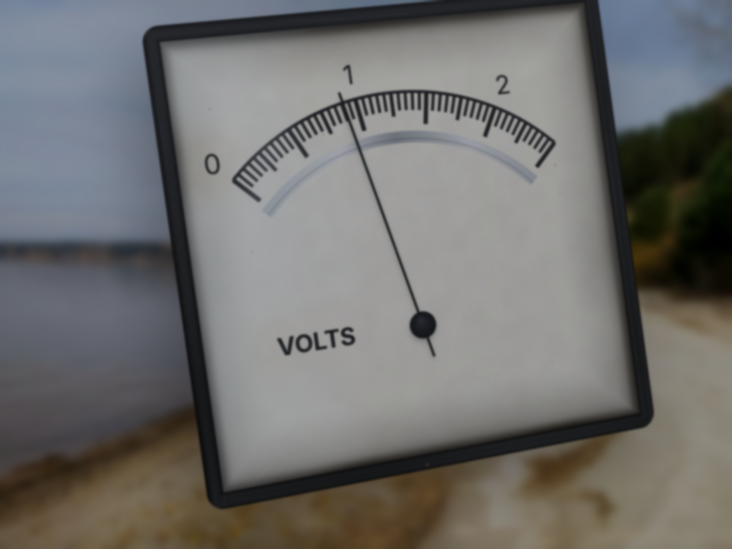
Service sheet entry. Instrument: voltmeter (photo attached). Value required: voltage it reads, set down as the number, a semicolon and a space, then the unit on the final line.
0.9; V
